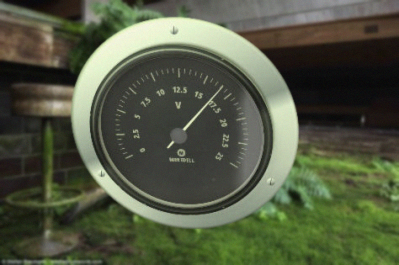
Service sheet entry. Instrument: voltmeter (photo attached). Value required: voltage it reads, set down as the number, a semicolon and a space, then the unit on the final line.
16.5; V
